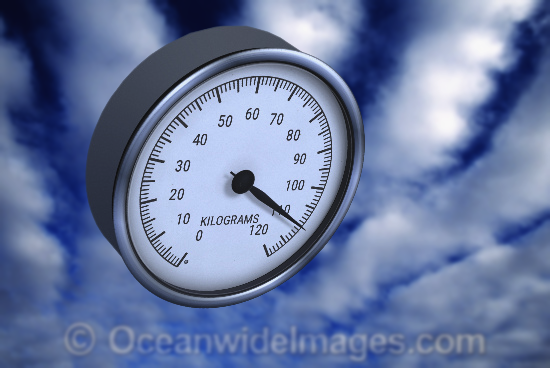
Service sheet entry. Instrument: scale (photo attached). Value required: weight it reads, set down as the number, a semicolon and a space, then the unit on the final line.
110; kg
